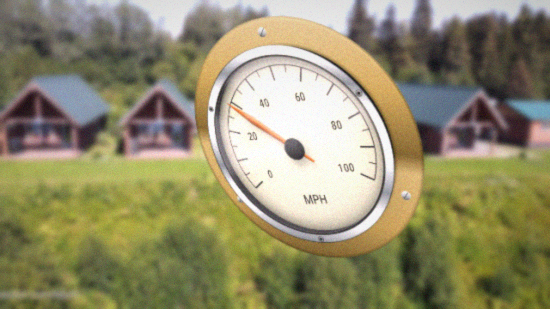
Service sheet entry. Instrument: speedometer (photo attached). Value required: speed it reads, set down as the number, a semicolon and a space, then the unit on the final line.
30; mph
